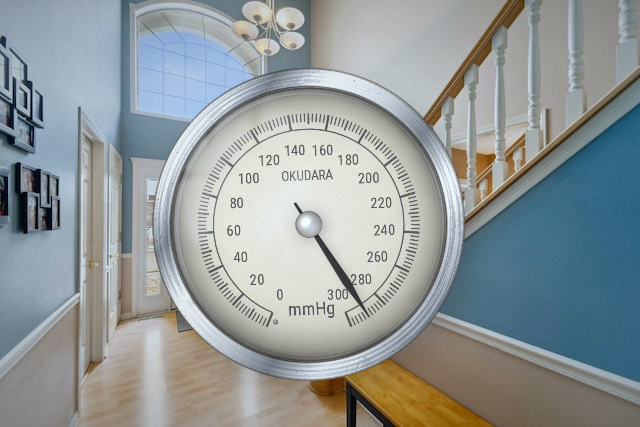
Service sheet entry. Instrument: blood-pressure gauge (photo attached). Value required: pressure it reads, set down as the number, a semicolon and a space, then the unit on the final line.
290; mmHg
